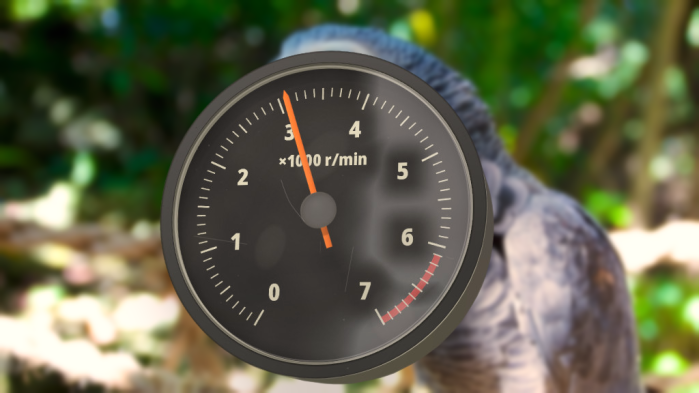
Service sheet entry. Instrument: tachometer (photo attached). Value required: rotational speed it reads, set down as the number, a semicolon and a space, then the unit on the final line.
3100; rpm
